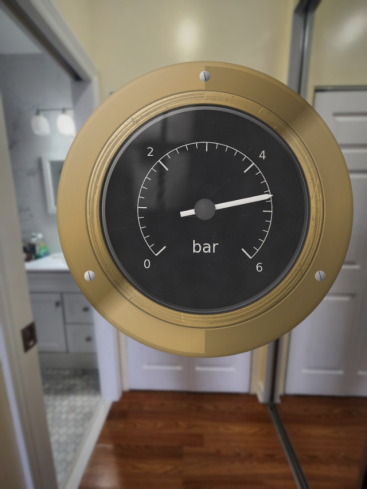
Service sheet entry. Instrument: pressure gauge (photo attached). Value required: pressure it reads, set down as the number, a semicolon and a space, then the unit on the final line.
4.7; bar
